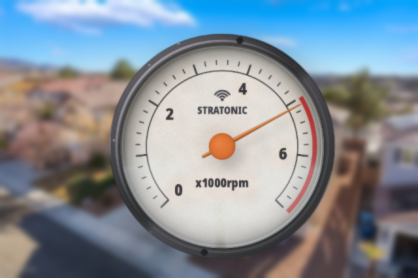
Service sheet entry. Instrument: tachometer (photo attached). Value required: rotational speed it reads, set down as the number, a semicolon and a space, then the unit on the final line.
5100; rpm
